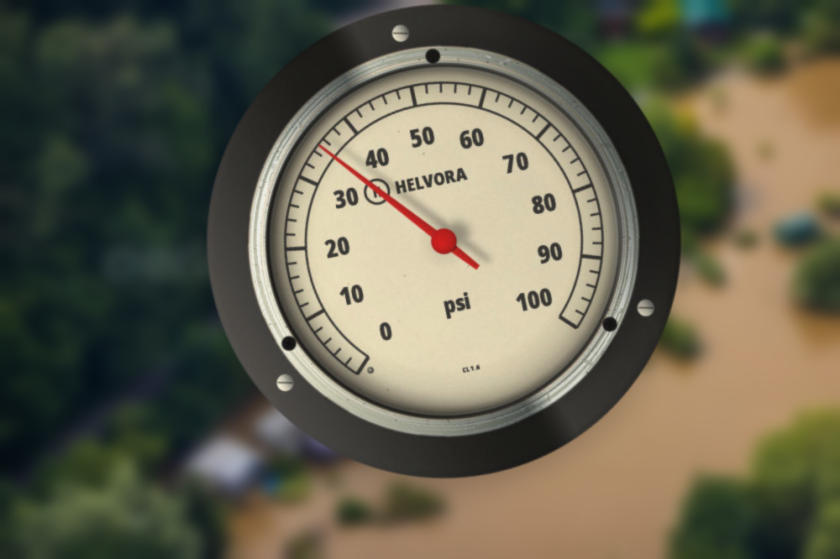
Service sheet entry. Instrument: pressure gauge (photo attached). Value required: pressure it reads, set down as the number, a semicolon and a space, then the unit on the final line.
35; psi
